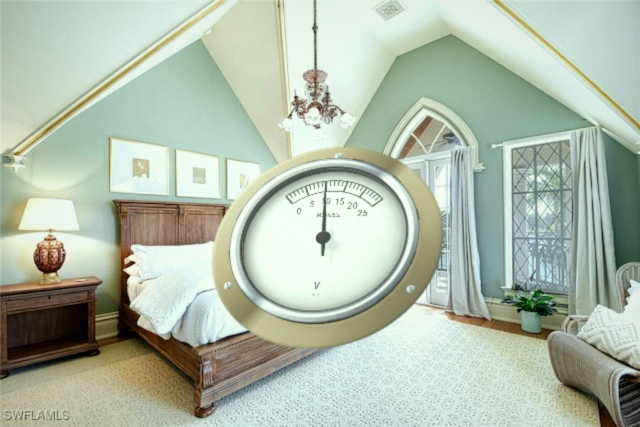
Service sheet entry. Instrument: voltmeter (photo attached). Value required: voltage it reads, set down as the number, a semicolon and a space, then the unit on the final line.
10; V
